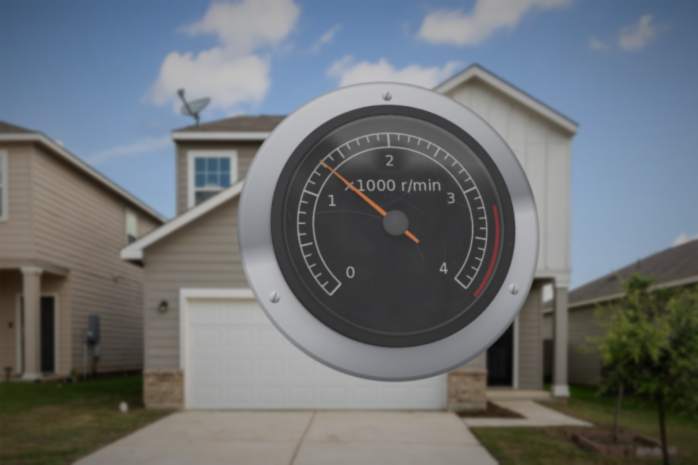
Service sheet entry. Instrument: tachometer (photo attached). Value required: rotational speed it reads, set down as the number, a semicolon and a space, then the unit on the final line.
1300; rpm
